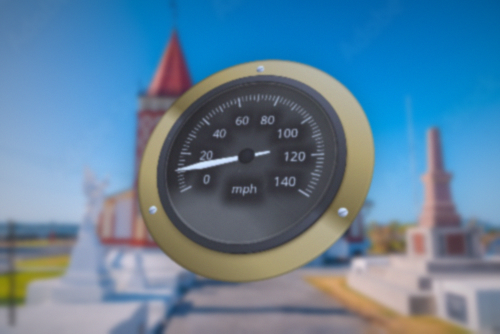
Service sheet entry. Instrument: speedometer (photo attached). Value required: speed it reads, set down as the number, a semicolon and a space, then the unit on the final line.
10; mph
